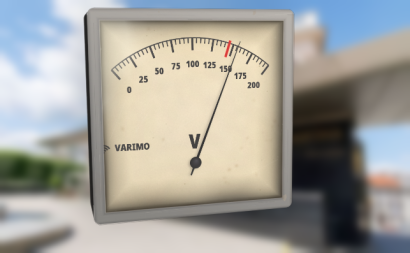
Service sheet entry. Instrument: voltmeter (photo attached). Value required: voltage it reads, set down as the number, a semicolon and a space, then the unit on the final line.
155; V
